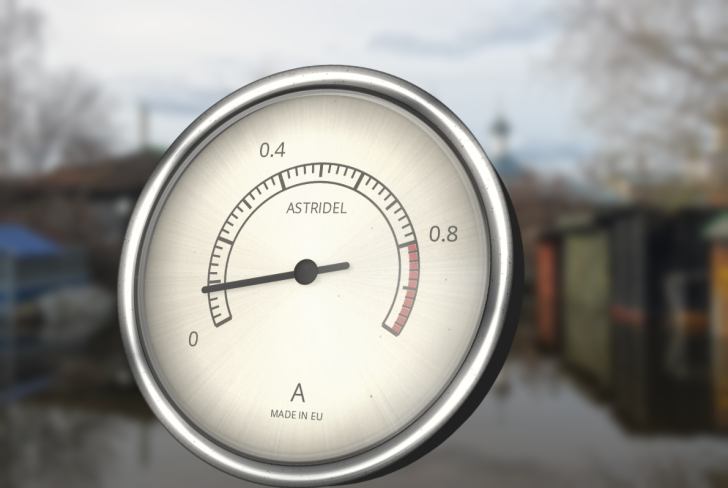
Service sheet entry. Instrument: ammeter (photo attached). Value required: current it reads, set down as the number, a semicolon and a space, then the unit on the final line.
0.08; A
